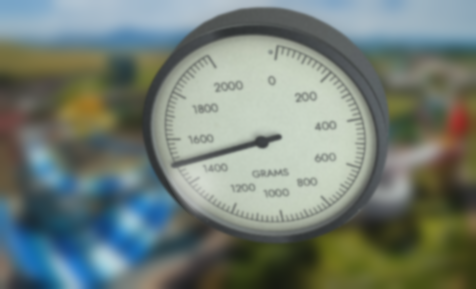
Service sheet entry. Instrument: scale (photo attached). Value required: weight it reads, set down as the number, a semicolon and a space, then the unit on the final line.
1500; g
